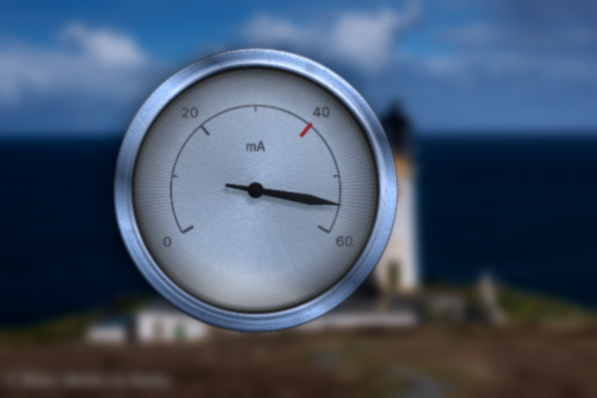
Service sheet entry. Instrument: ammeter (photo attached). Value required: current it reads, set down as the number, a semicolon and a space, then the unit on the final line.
55; mA
